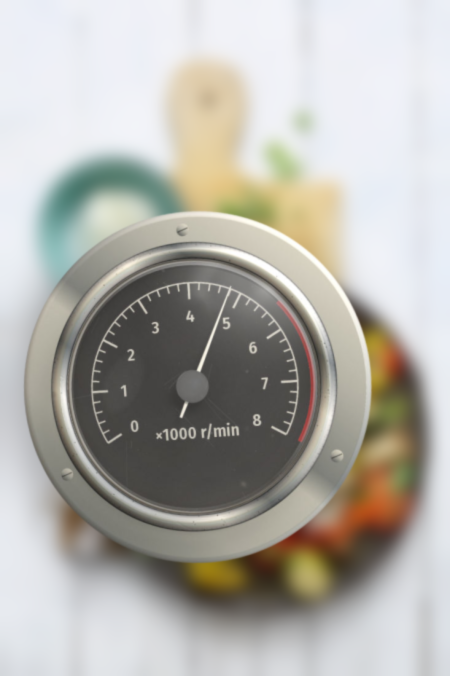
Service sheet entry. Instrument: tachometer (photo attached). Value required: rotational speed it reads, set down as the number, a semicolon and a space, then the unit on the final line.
4800; rpm
